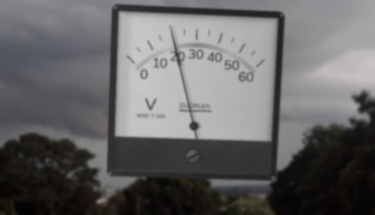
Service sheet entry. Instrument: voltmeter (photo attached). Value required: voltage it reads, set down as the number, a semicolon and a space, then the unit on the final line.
20; V
